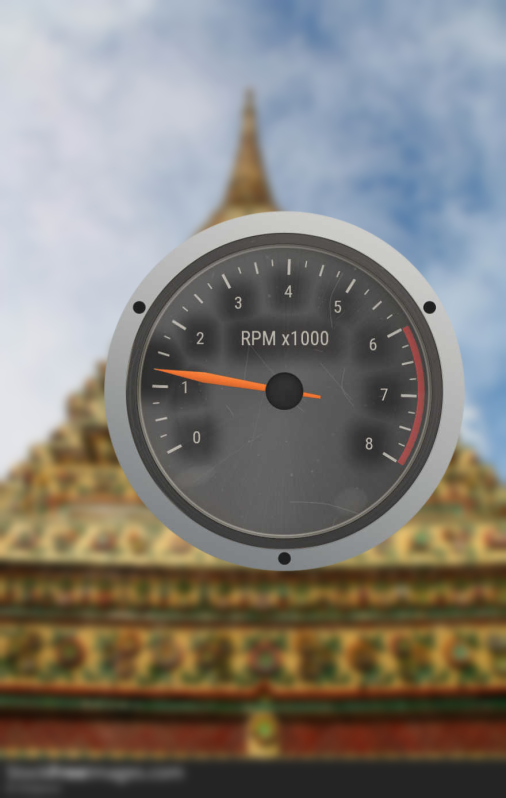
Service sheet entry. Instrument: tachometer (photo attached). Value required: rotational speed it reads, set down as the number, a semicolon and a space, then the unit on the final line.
1250; rpm
